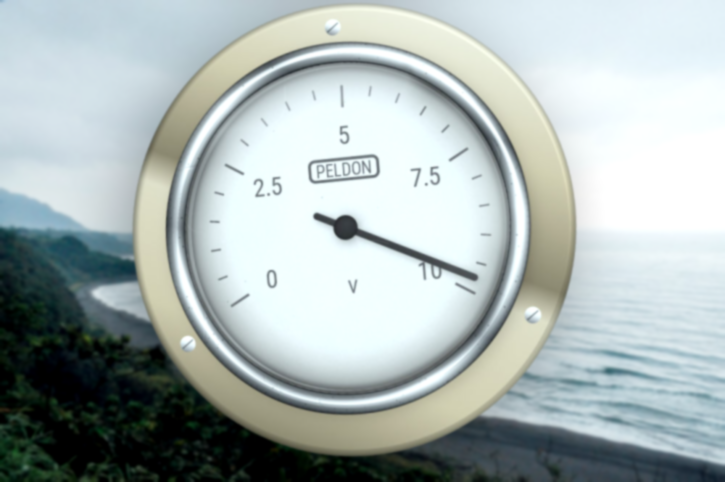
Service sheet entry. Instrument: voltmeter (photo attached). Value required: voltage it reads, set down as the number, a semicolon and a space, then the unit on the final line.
9.75; V
